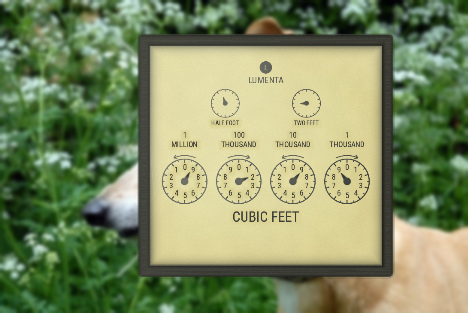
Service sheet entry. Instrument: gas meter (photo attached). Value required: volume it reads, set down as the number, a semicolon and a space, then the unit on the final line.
918900; ft³
